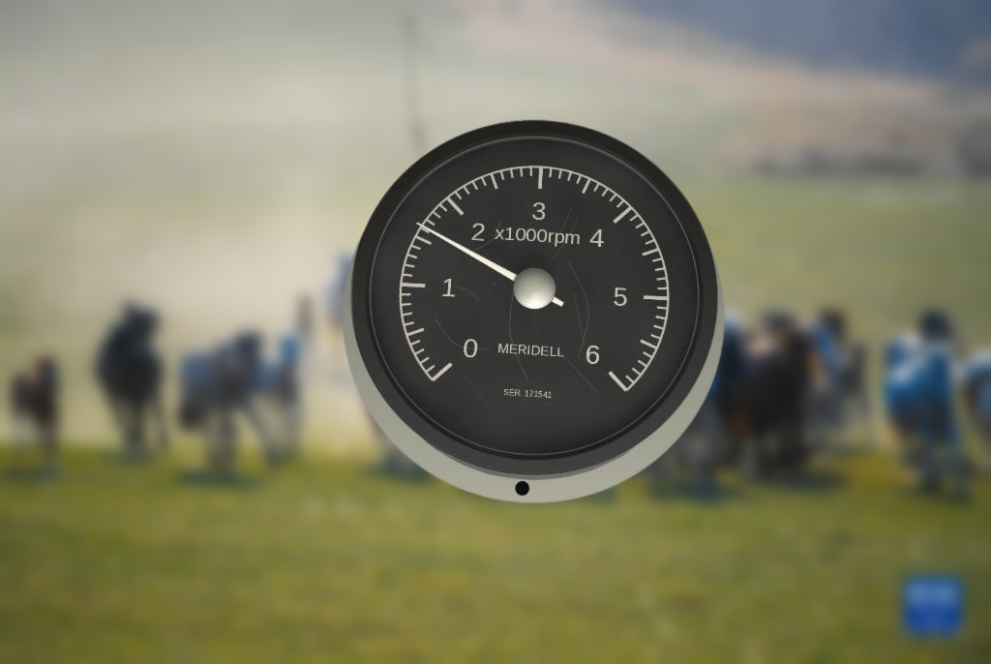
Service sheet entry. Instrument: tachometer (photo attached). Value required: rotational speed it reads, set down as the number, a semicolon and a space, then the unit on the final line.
1600; rpm
